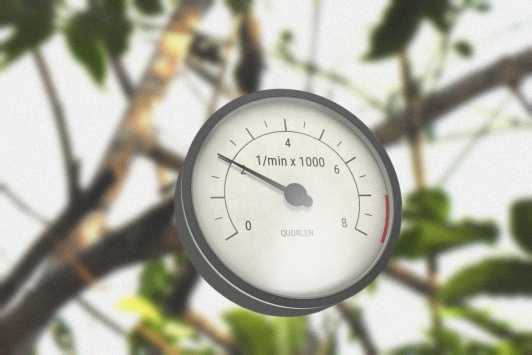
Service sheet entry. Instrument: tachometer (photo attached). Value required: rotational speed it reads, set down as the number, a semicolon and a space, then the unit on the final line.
2000; rpm
